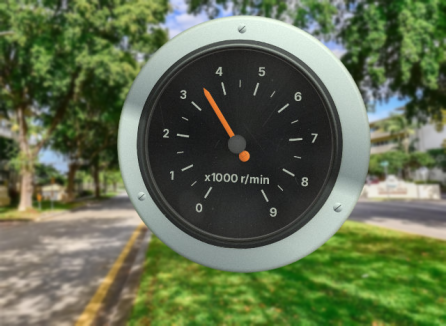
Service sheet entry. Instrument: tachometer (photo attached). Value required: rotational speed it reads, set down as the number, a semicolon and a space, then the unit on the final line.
3500; rpm
